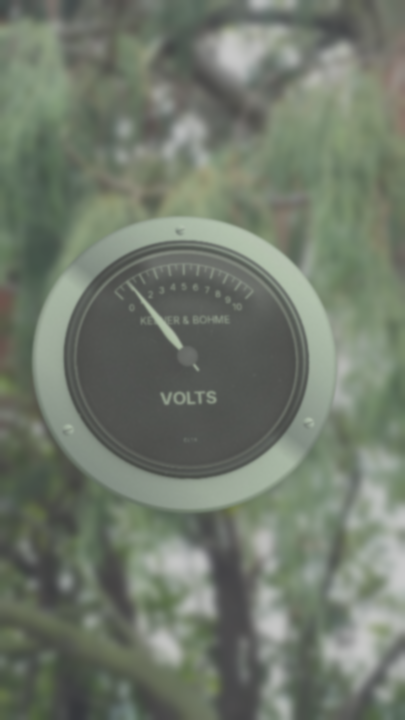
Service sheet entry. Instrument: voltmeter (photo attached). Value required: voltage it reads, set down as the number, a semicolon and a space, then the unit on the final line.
1; V
